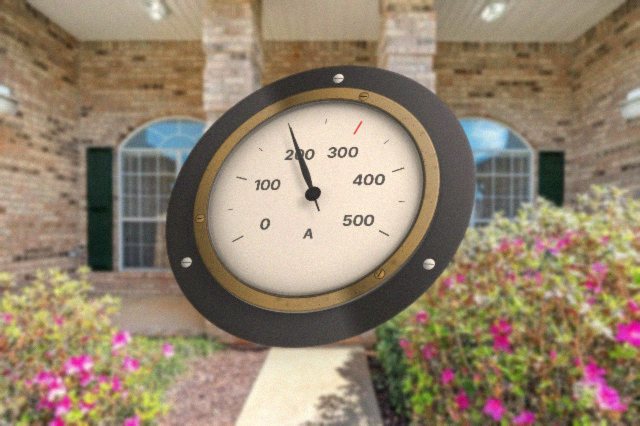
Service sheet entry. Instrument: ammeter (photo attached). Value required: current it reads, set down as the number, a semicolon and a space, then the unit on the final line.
200; A
